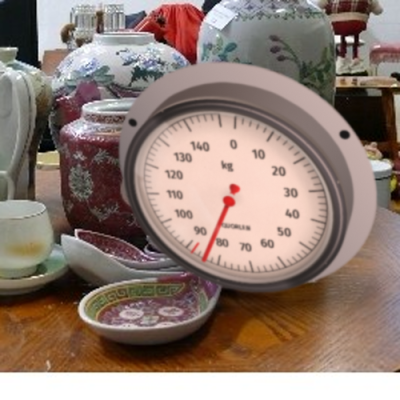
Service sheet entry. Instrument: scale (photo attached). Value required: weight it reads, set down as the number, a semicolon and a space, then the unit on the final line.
84; kg
